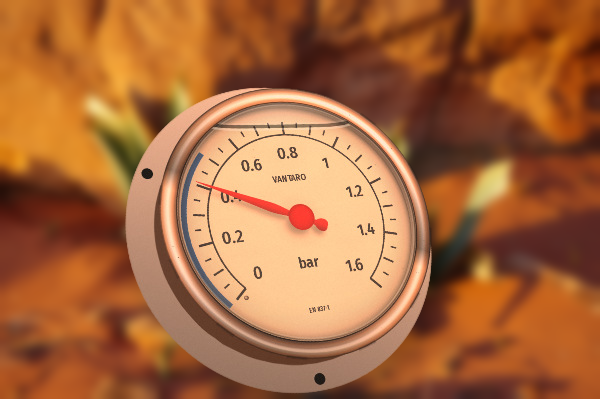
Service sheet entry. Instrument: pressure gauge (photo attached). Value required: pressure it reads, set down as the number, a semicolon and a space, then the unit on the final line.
0.4; bar
